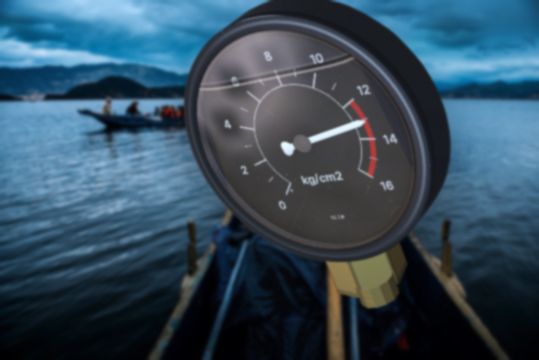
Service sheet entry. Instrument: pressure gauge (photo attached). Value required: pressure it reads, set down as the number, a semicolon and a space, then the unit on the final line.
13; kg/cm²
